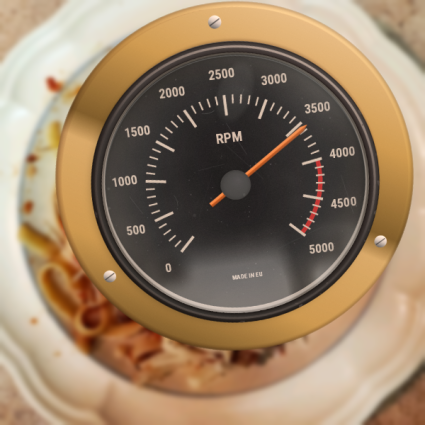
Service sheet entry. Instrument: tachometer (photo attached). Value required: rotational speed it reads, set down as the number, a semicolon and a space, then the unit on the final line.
3550; rpm
